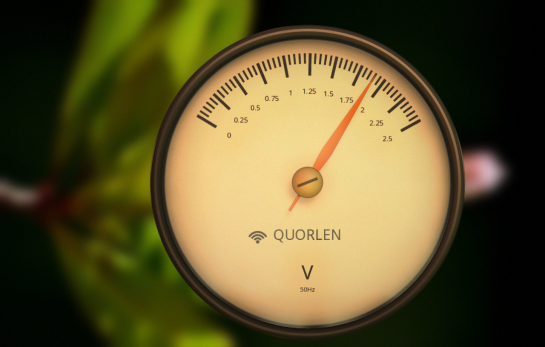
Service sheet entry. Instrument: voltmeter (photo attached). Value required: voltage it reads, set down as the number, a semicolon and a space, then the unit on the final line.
1.9; V
